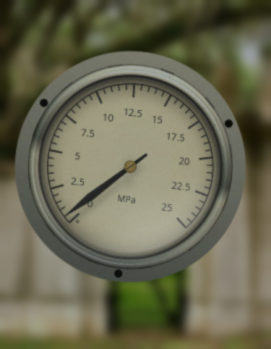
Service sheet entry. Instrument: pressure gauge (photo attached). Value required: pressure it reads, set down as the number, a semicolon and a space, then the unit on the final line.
0.5; MPa
